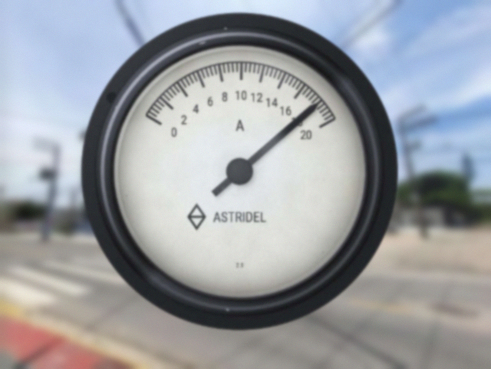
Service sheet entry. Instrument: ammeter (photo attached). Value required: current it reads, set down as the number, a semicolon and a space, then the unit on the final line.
18; A
